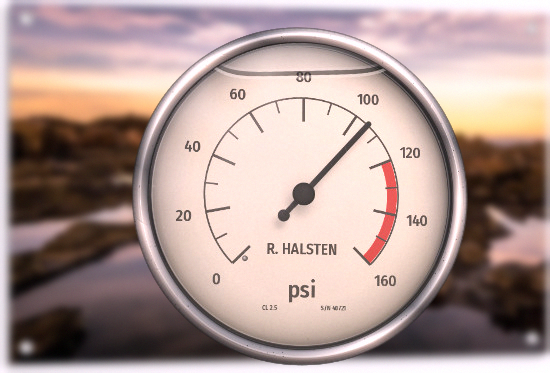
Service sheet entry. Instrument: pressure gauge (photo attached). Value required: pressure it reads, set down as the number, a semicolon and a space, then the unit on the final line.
105; psi
